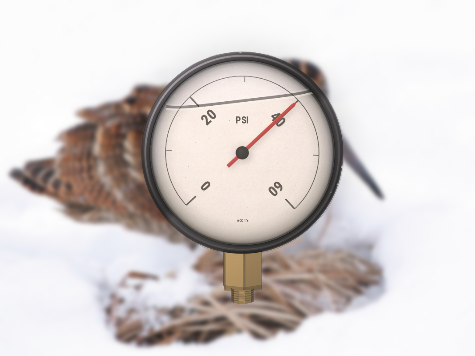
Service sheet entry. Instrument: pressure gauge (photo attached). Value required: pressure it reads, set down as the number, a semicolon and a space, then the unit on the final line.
40; psi
